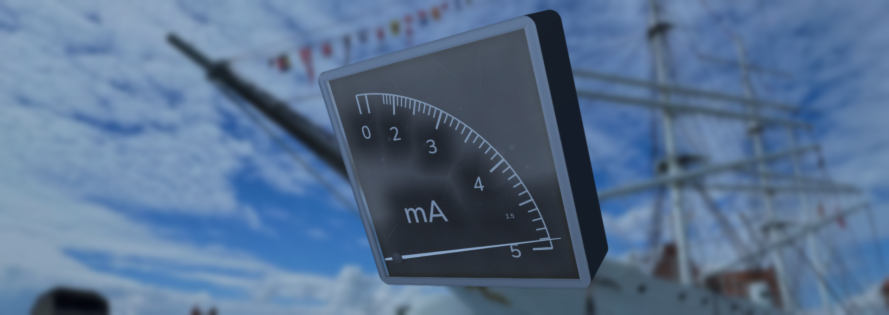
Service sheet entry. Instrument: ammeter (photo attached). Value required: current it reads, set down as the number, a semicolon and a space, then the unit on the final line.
4.9; mA
